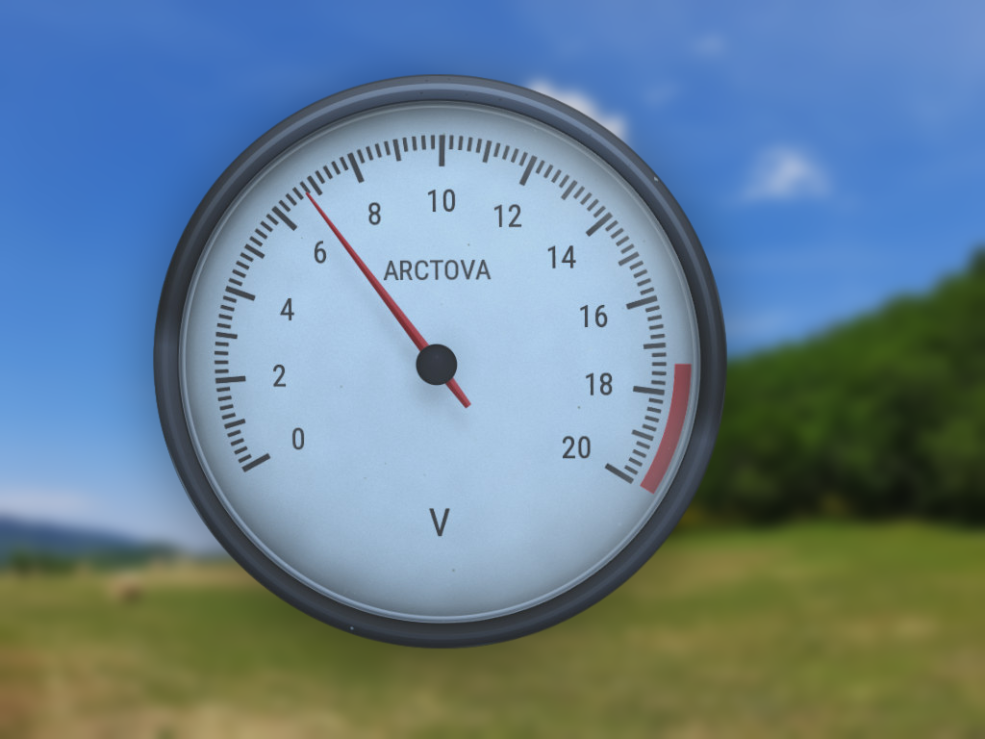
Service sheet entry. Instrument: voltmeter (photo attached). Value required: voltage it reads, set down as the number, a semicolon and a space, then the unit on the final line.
6.8; V
